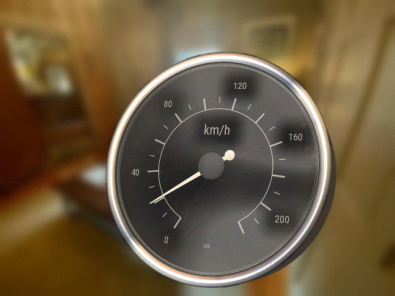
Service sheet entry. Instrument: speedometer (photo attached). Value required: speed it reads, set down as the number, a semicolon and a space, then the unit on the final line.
20; km/h
